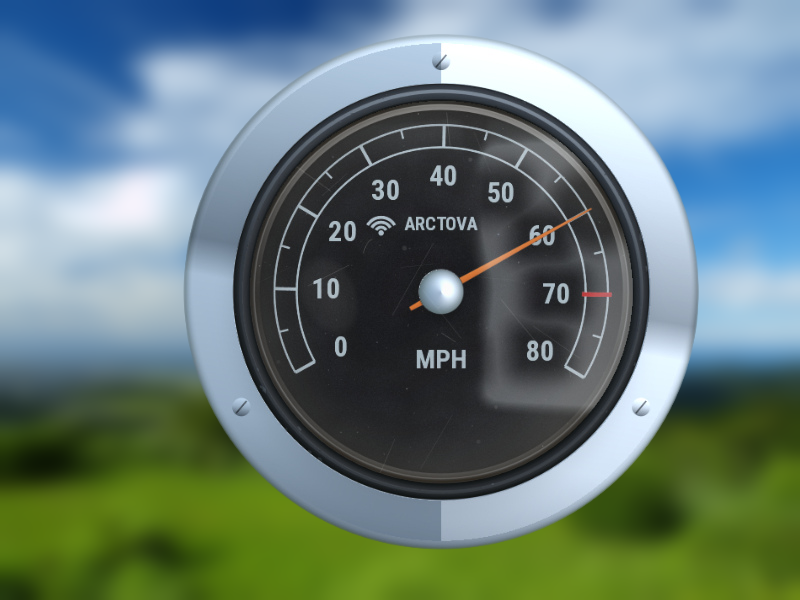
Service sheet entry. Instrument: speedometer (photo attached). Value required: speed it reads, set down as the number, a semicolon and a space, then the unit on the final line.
60; mph
